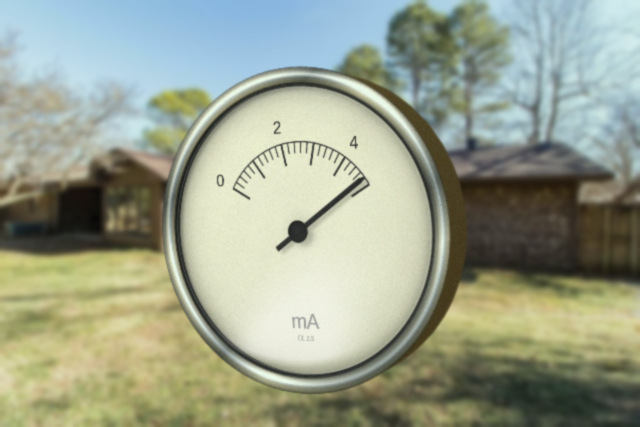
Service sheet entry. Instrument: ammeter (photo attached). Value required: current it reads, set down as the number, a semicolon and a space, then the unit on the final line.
4.8; mA
